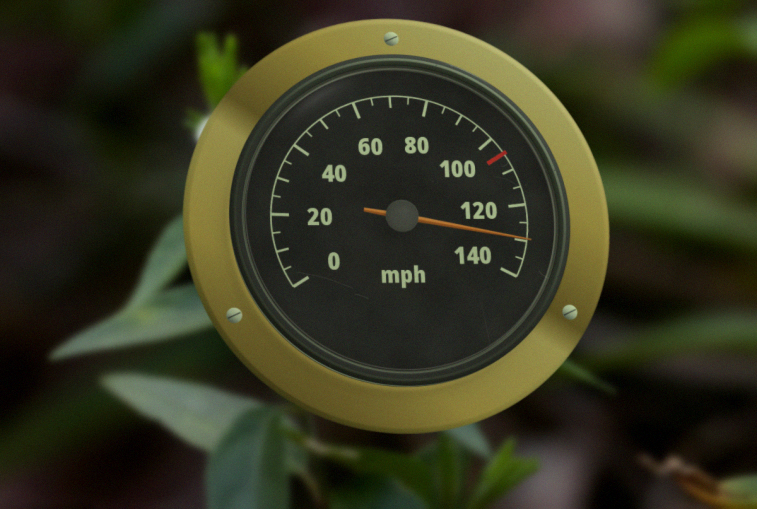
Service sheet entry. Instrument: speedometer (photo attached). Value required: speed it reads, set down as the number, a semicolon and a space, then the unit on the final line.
130; mph
